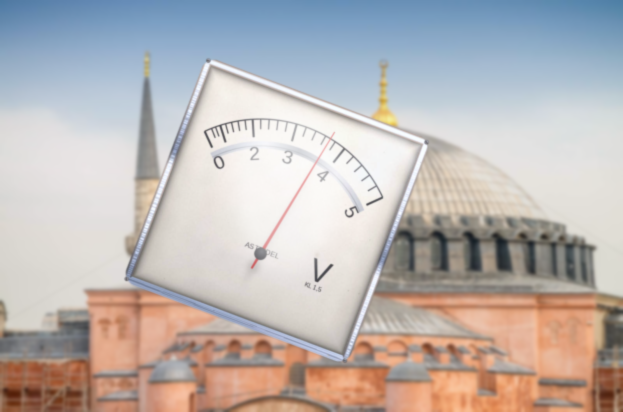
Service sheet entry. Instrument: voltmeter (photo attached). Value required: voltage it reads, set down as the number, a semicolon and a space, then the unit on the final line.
3.7; V
